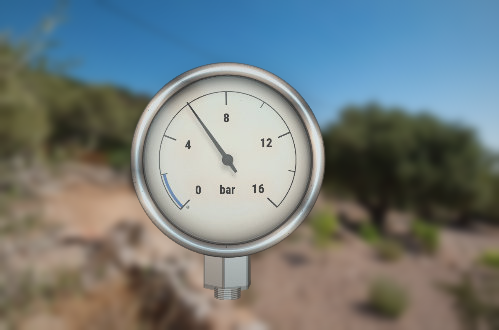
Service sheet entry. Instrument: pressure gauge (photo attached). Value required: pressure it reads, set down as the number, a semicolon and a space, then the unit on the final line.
6; bar
